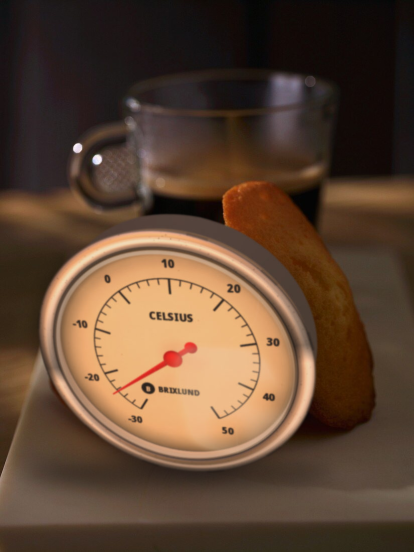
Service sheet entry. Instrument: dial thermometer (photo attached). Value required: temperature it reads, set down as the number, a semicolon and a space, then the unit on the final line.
-24; °C
